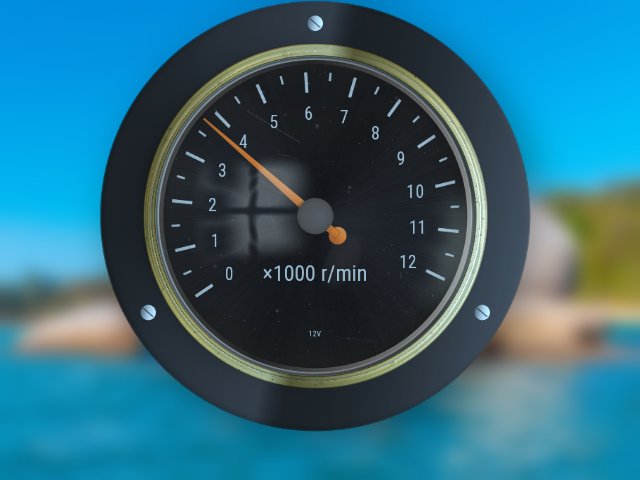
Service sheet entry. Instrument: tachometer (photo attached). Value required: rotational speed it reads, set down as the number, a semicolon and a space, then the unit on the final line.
3750; rpm
